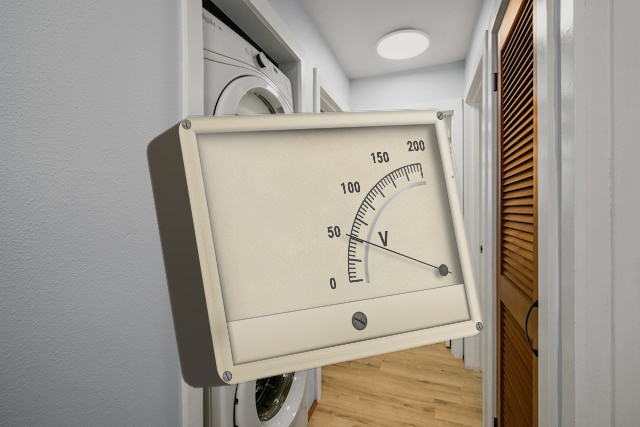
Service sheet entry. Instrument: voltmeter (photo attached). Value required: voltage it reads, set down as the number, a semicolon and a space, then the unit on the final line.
50; V
